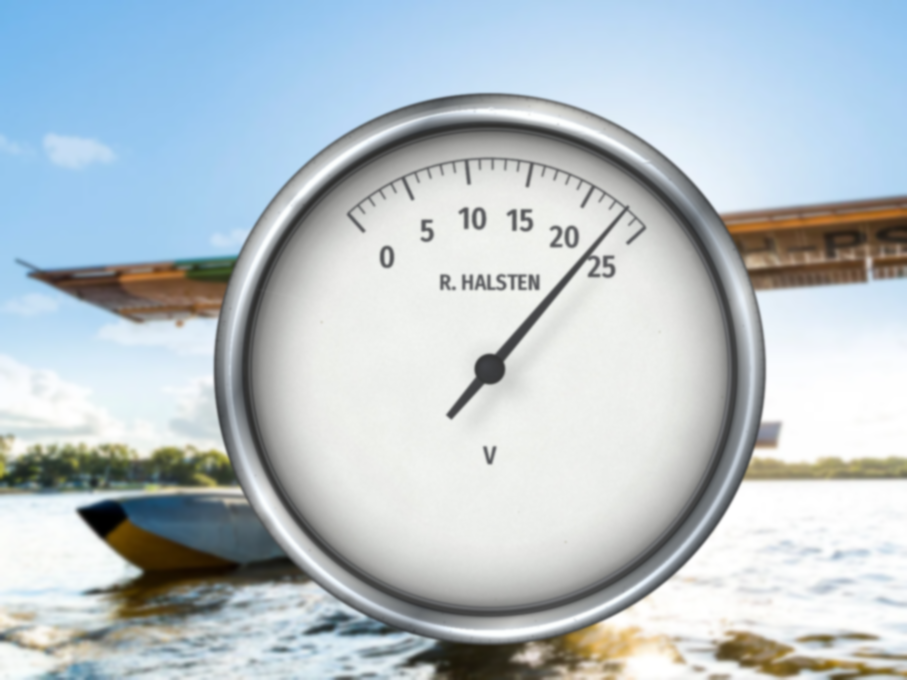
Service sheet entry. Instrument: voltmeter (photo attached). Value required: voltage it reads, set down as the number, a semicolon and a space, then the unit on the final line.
23; V
